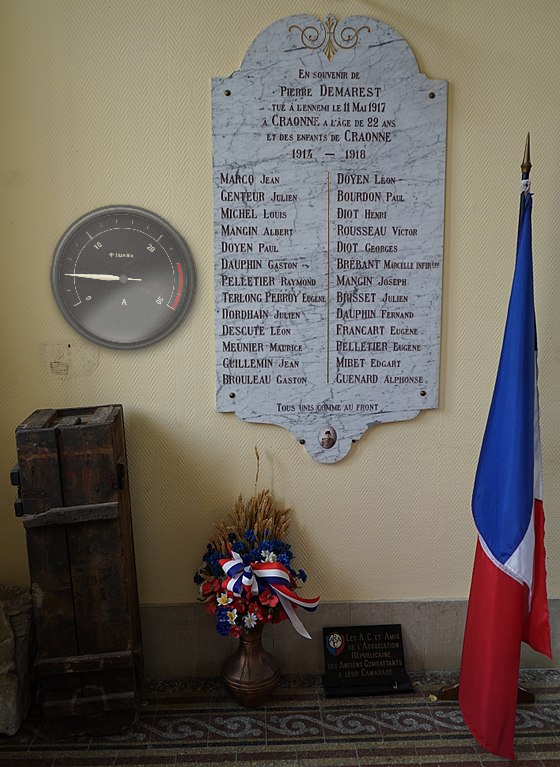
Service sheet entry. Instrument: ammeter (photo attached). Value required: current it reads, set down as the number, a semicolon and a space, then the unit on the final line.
4; A
